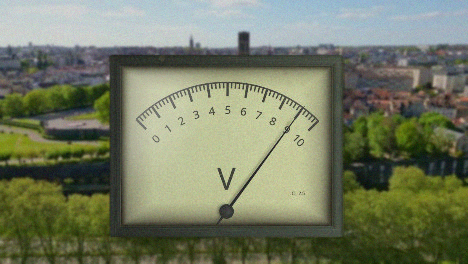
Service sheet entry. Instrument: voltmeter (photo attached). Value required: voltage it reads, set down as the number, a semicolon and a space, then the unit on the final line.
9; V
